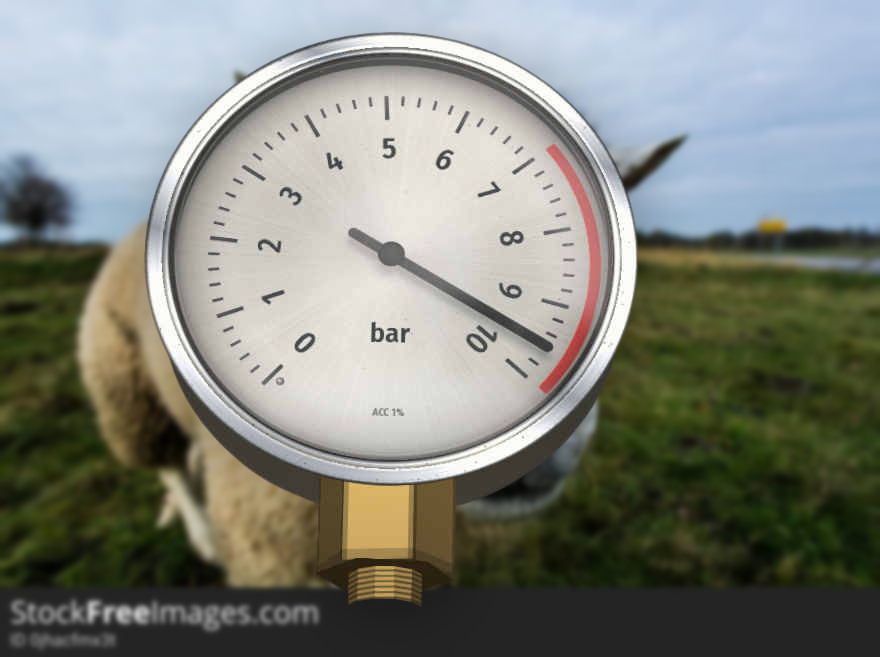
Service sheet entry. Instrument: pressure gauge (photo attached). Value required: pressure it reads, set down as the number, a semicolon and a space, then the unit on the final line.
9.6; bar
